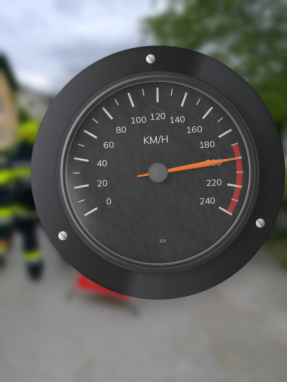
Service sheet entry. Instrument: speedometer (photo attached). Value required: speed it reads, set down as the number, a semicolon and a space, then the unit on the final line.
200; km/h
